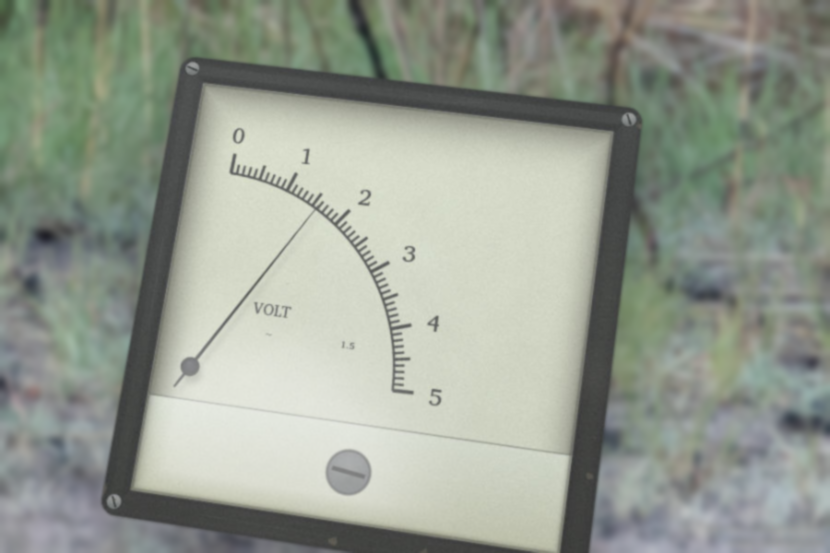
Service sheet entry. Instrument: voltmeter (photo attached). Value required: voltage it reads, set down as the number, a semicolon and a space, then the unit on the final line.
1.6; V
